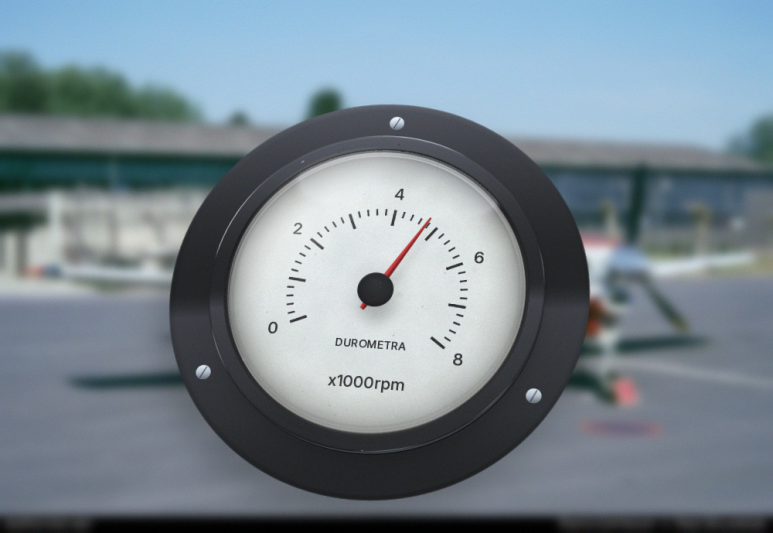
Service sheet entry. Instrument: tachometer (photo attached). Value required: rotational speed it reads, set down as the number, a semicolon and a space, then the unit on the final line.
4800; rpm
